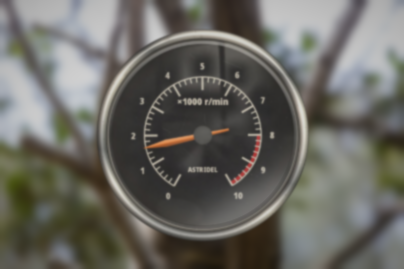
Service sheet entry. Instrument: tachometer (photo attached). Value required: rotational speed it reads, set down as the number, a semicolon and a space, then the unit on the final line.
1600; rpm
